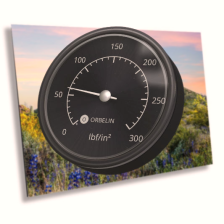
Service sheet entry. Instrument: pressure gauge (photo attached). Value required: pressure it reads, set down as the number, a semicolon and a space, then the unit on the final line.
60; psi
